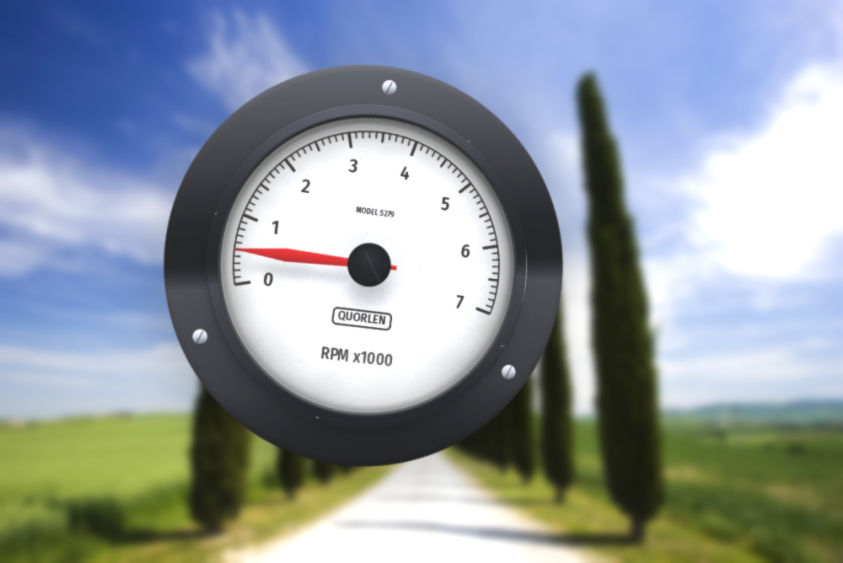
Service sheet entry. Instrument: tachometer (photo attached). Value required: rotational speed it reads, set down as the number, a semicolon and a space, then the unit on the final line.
500; rpm
